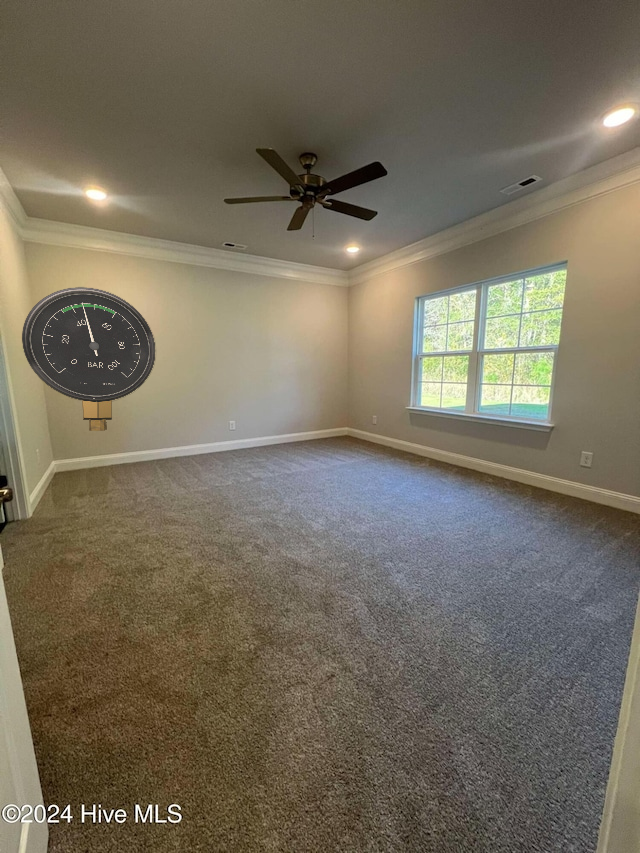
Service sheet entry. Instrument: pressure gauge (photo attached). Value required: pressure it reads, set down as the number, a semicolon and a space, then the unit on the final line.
45; bar
